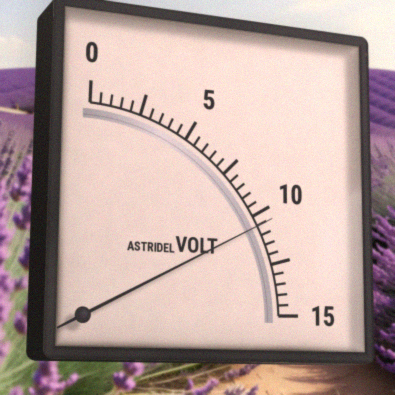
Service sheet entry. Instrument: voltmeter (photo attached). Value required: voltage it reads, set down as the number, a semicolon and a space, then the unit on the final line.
10.5; V
